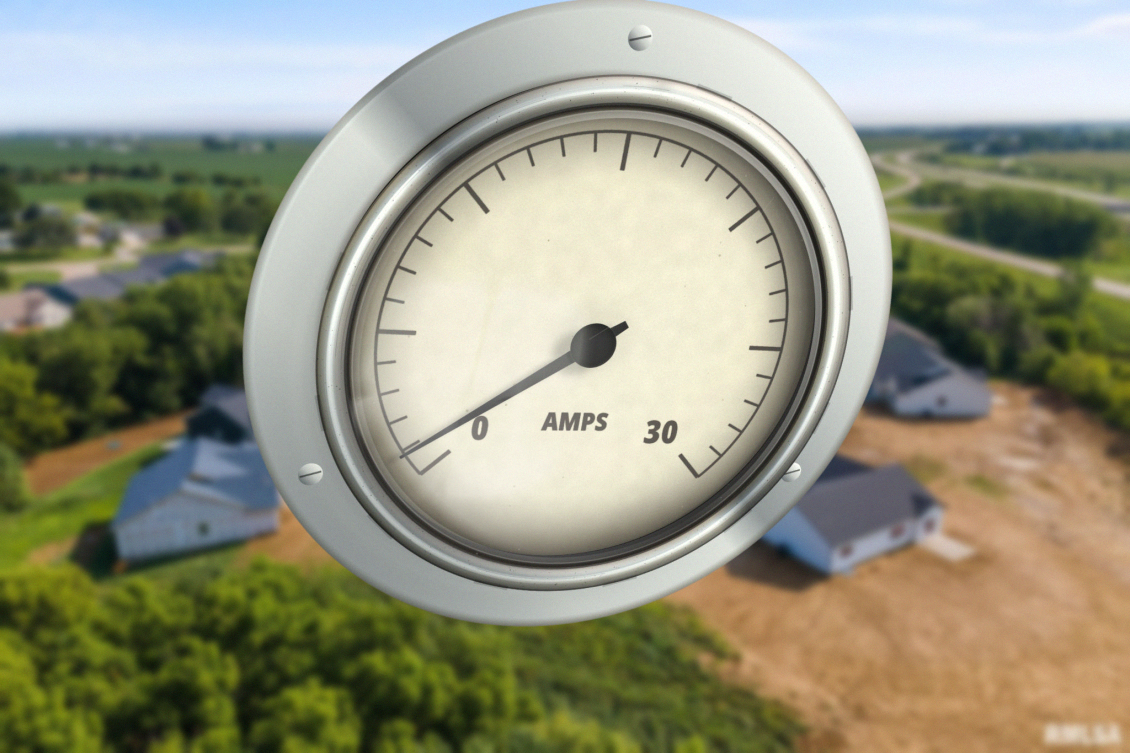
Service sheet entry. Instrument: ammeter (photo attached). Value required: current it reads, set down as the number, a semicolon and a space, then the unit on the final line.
1; A
